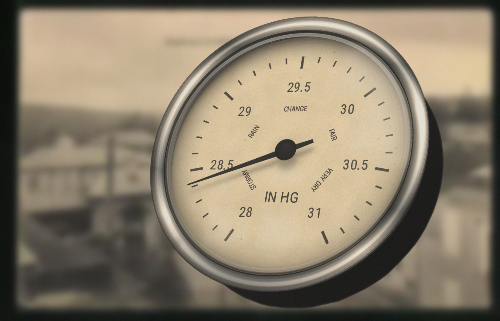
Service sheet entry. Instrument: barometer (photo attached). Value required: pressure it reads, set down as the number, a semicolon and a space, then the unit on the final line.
28.4; inHg
